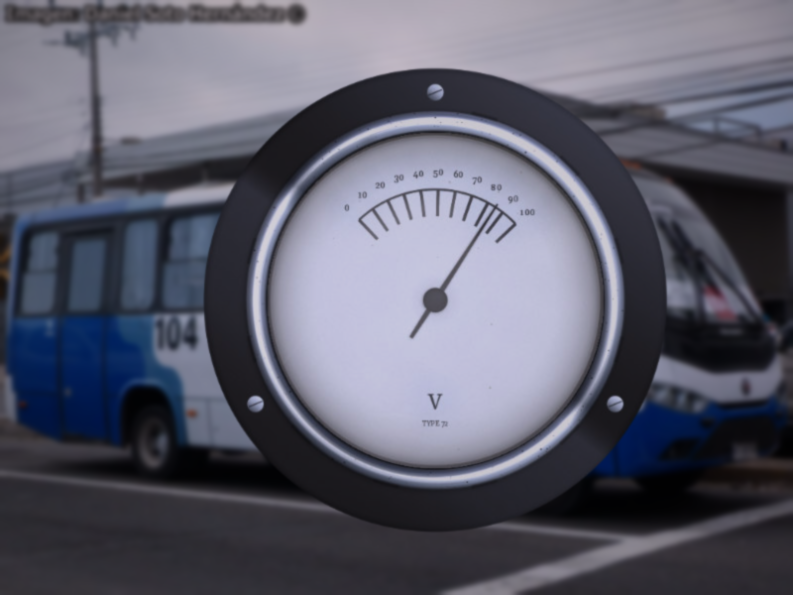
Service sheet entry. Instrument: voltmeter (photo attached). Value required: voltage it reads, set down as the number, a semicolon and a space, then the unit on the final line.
85; V
